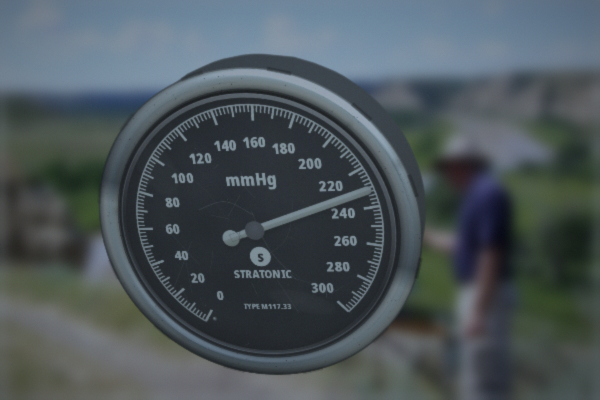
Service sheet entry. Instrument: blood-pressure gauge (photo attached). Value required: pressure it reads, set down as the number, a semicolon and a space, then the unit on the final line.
230; mmHg
